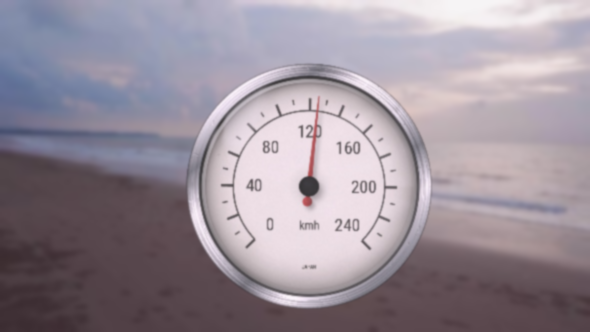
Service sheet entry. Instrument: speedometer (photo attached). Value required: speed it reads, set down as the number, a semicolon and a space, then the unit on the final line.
125; km/h
